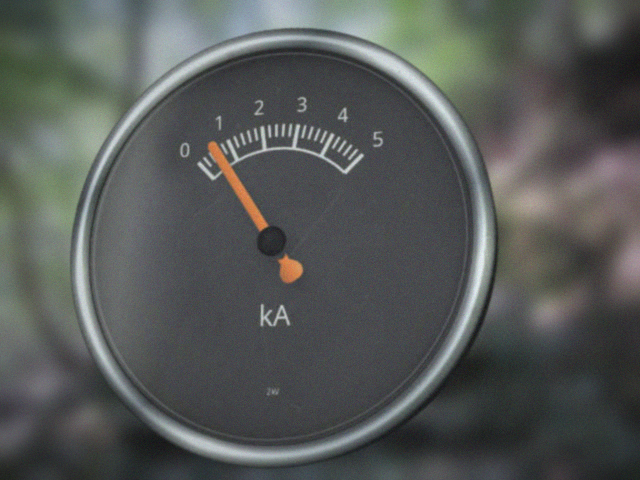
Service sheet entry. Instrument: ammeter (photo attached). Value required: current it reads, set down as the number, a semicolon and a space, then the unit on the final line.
0.6; kA
